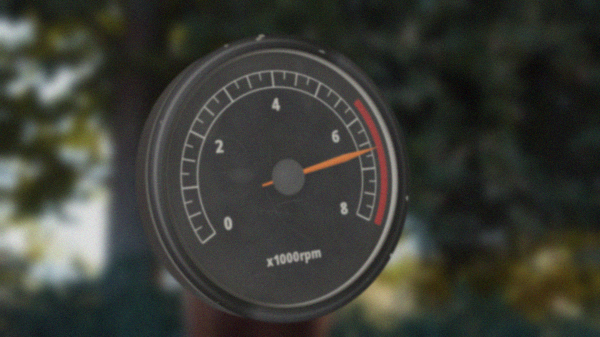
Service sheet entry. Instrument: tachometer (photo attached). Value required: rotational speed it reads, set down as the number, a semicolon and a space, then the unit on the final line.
6625; rpm
